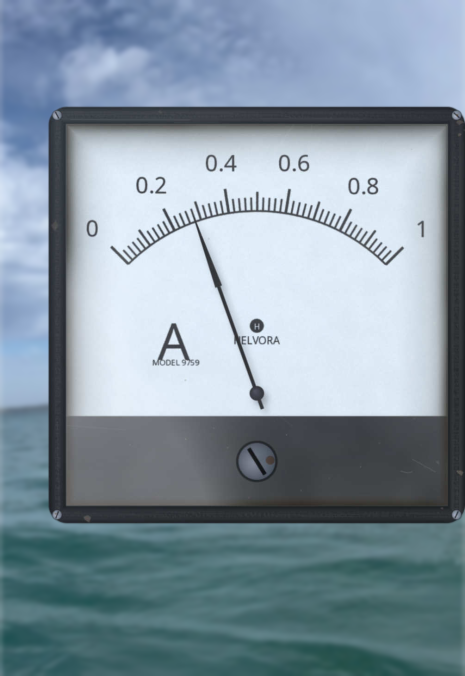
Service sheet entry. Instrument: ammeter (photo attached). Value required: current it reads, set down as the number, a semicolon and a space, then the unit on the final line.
0.28; A
